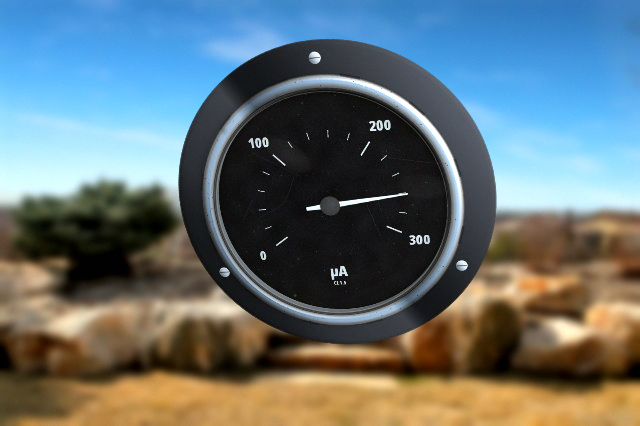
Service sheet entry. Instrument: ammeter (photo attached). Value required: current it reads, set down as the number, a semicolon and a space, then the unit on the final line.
260; µA
